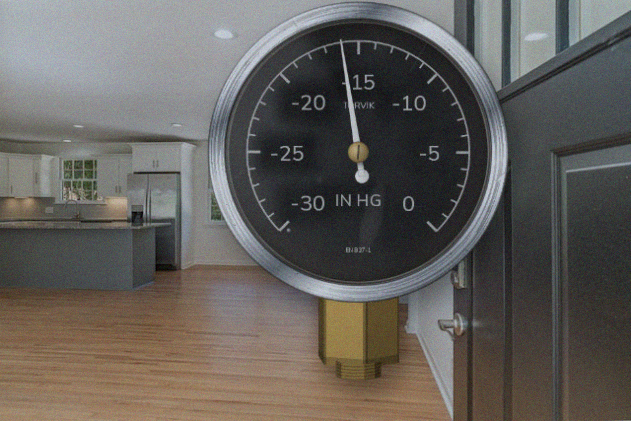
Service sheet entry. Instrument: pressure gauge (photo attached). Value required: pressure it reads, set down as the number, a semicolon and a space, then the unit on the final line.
-16; inHg
